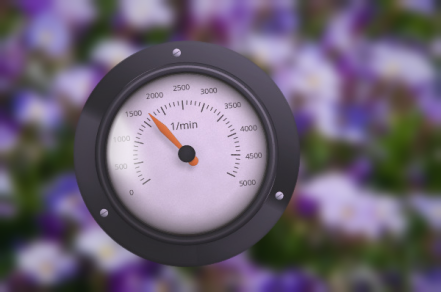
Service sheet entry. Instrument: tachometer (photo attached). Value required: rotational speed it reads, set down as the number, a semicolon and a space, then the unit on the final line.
1700; rpm
